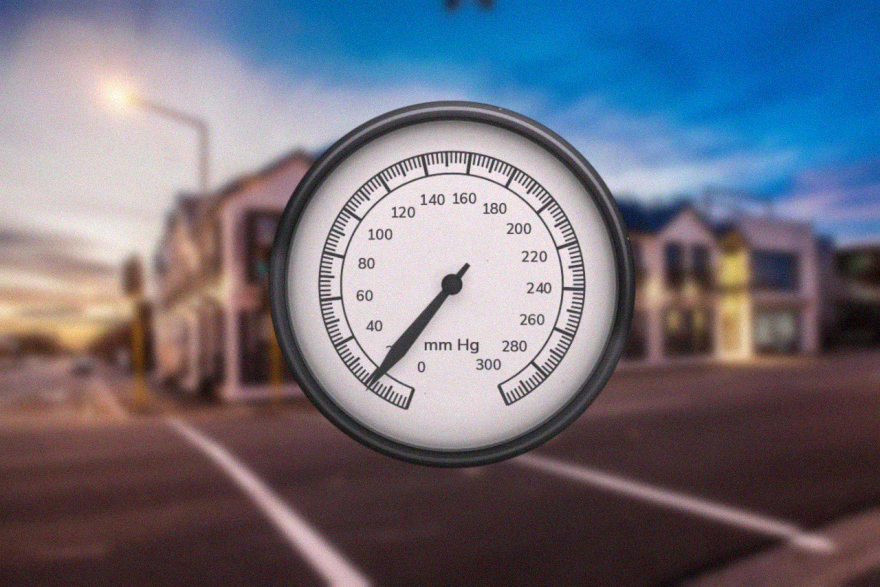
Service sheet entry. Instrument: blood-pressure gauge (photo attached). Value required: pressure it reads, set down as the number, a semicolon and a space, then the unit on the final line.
18; mmHg
